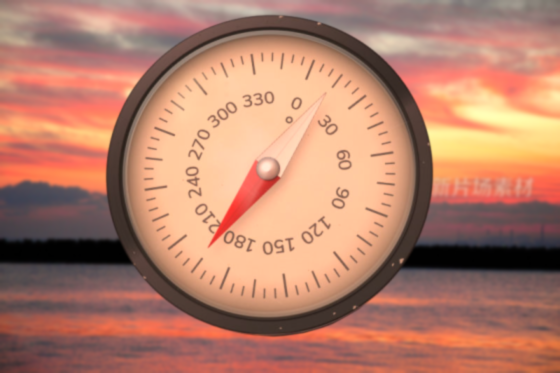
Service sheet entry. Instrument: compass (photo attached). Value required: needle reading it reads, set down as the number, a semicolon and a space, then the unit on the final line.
195; °
